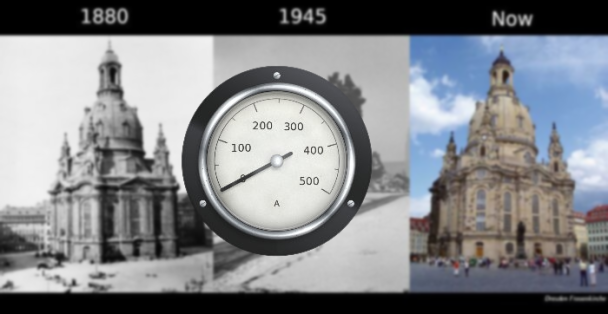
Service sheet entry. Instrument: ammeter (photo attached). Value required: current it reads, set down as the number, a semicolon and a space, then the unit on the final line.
0; A
